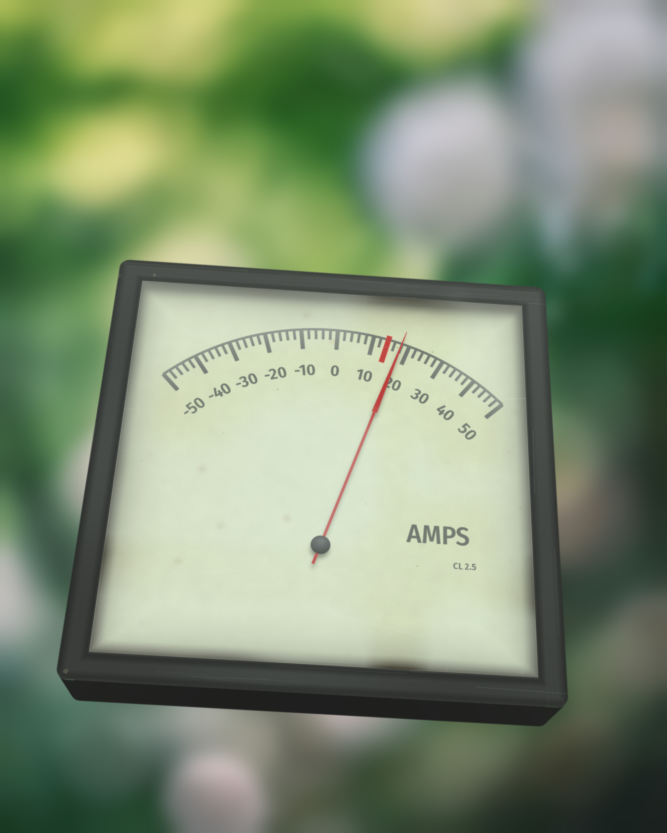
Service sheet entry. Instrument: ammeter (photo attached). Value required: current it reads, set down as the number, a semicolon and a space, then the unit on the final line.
18; A
